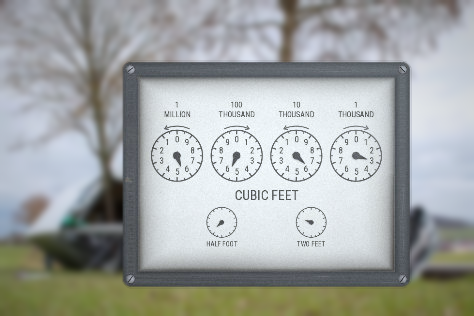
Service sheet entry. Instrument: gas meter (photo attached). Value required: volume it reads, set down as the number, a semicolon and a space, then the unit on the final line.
556300; ft³
